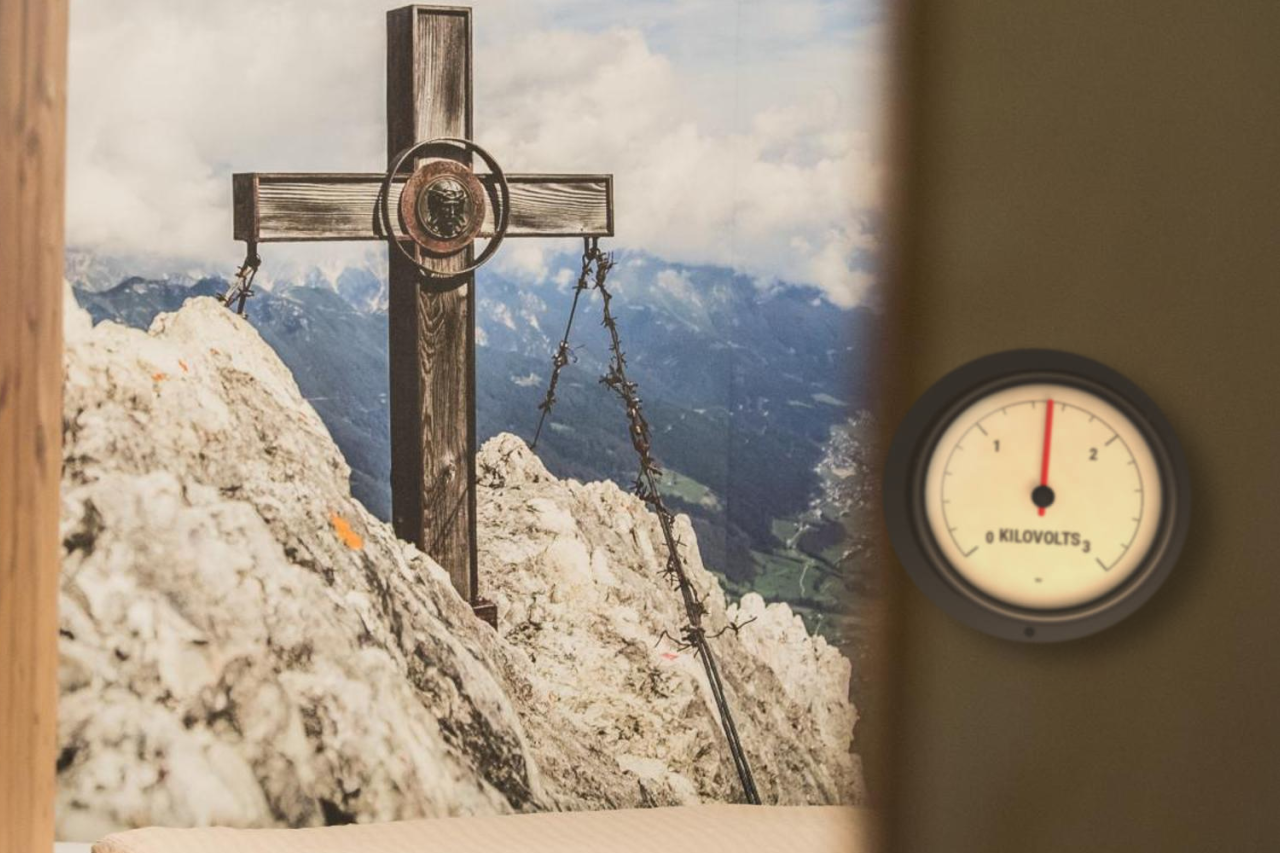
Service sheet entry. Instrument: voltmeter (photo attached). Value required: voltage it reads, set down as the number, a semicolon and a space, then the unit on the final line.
1.5; kV
